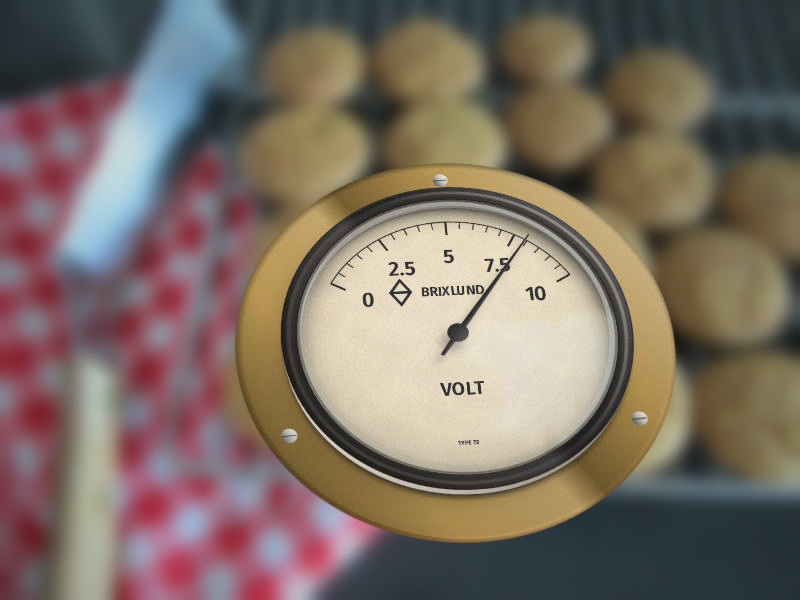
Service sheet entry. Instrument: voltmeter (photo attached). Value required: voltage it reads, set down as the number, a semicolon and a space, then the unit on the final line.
8; V
